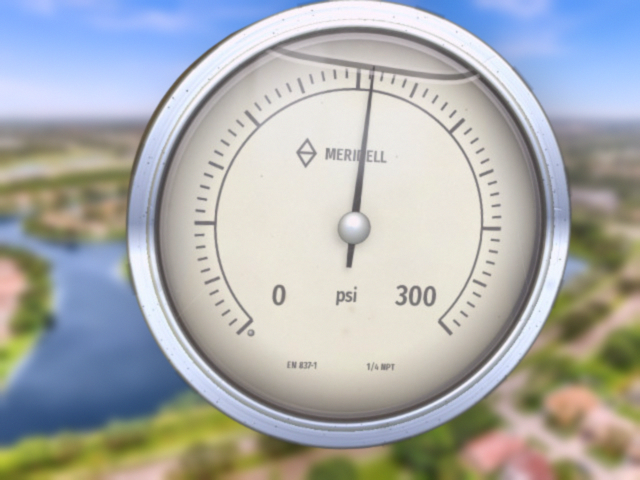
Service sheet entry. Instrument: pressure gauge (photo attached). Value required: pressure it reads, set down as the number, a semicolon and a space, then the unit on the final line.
155; psi
